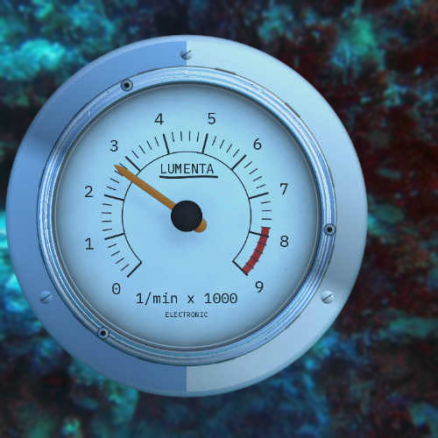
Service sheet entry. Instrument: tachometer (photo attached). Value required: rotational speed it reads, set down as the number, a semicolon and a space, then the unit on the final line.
2700; rpm
